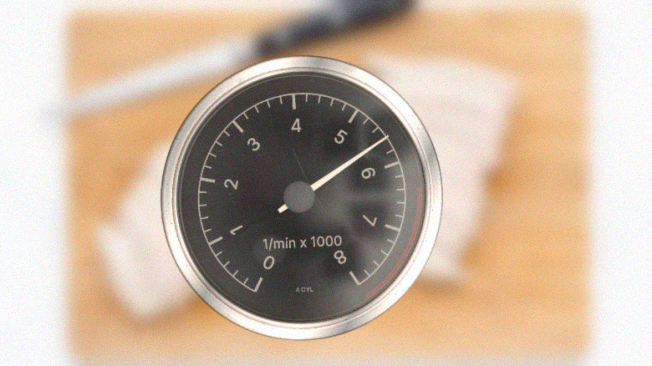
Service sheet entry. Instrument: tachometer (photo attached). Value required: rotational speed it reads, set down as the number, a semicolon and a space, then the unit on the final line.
5600; rpm
